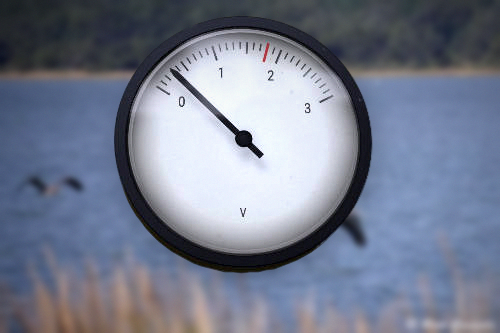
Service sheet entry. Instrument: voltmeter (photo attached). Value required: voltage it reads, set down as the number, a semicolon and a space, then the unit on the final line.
0.3; V
